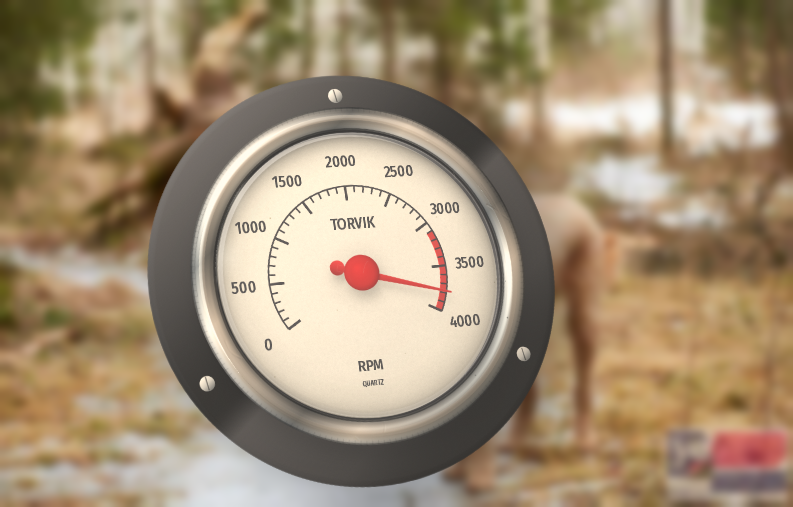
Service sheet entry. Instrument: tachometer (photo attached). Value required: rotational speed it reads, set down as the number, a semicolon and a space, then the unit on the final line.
3800; rpm
